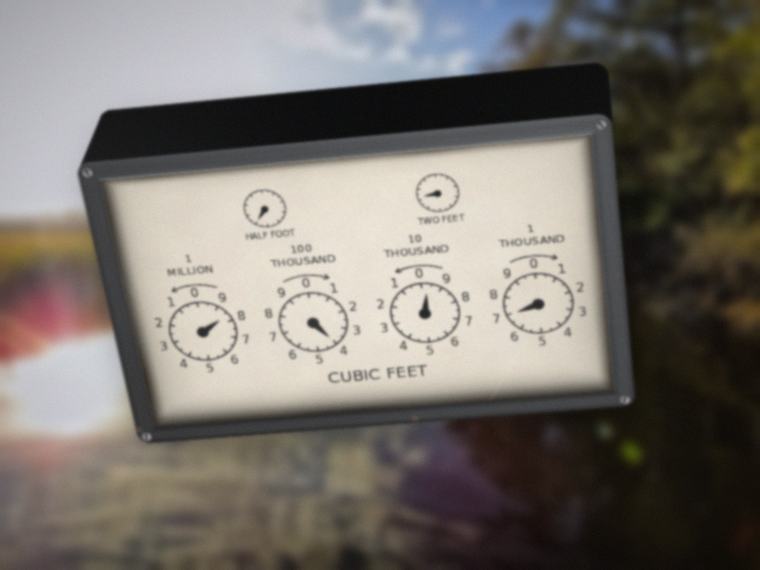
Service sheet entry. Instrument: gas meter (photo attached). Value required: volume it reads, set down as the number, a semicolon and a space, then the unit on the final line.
839700; ft³
